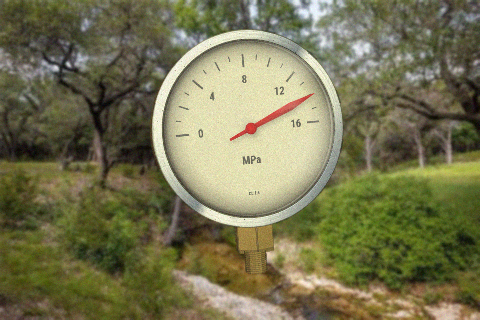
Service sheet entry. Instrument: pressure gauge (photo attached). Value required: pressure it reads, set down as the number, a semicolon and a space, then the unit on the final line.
14; MPa
